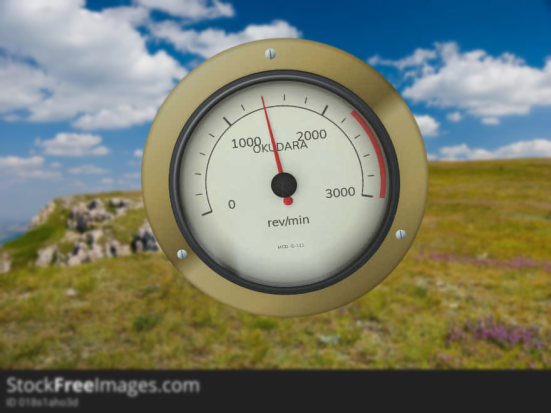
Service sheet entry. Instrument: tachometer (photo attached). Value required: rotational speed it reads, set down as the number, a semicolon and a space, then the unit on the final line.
1400; rpm
